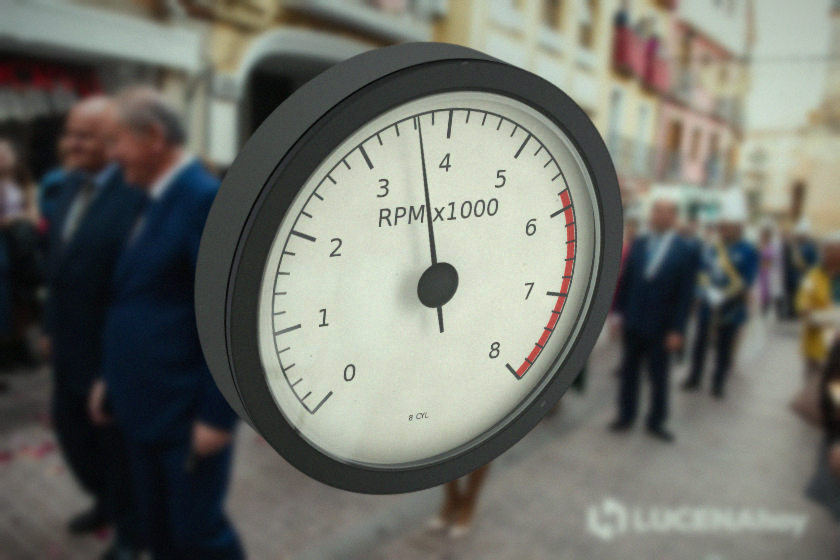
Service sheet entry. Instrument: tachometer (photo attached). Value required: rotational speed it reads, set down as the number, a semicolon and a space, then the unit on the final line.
3600; rpm
